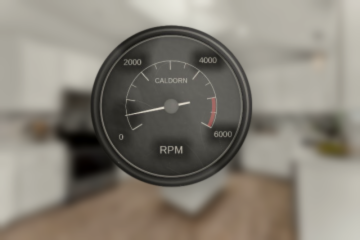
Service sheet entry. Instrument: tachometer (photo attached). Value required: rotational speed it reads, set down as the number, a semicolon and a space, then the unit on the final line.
500; rpm
